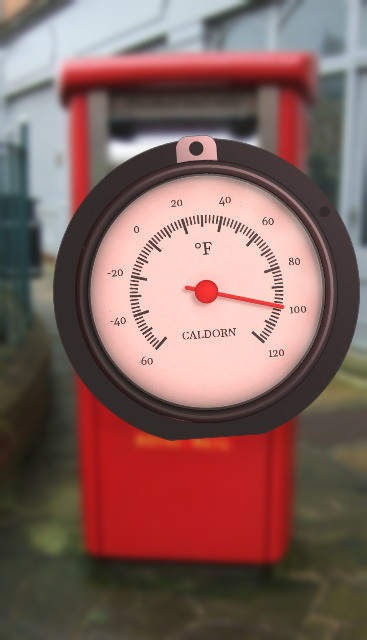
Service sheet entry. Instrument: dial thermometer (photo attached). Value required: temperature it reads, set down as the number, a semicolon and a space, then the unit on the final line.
100; °F
